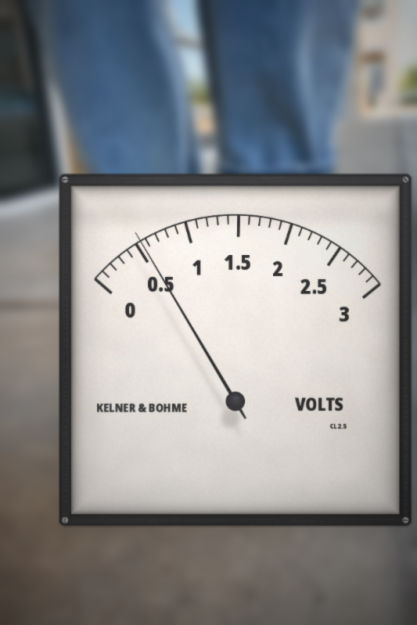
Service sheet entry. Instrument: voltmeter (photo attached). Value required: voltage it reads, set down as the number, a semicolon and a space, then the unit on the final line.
0.55; V
